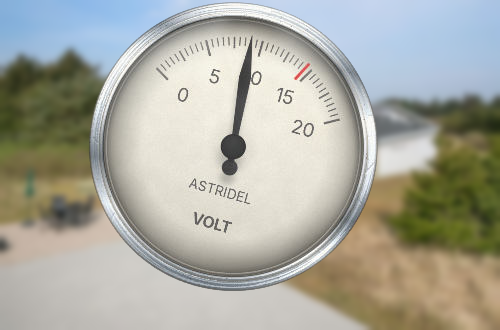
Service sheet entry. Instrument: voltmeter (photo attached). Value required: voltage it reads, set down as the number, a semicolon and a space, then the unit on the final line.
9; V
